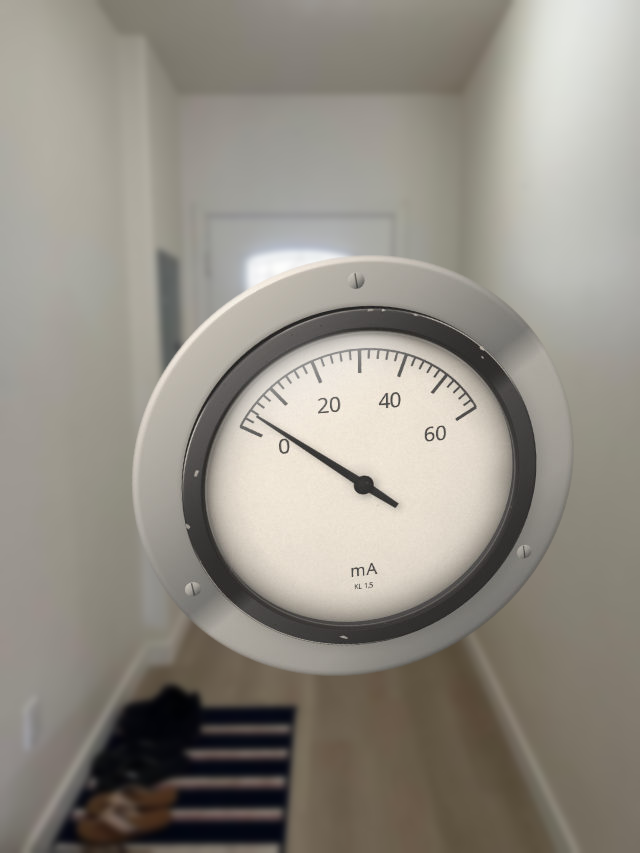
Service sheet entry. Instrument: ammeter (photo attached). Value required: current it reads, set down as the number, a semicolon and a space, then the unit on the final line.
4; mA
